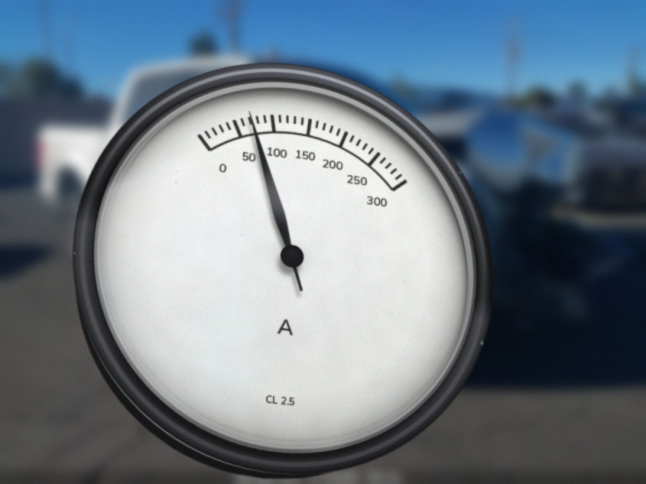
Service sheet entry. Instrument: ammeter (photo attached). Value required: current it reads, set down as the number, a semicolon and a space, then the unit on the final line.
70; A
